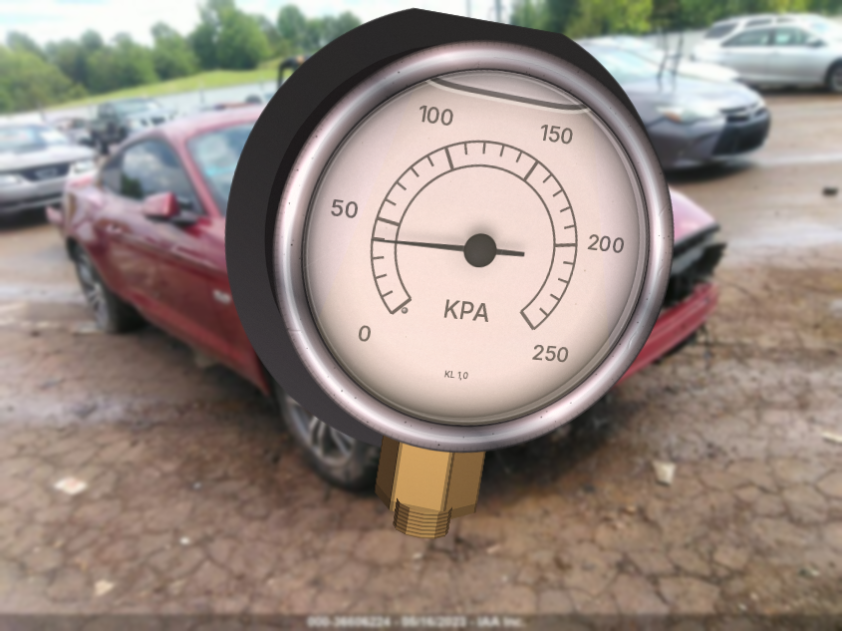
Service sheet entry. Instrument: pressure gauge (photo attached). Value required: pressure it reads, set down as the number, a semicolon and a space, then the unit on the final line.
40; kPa
